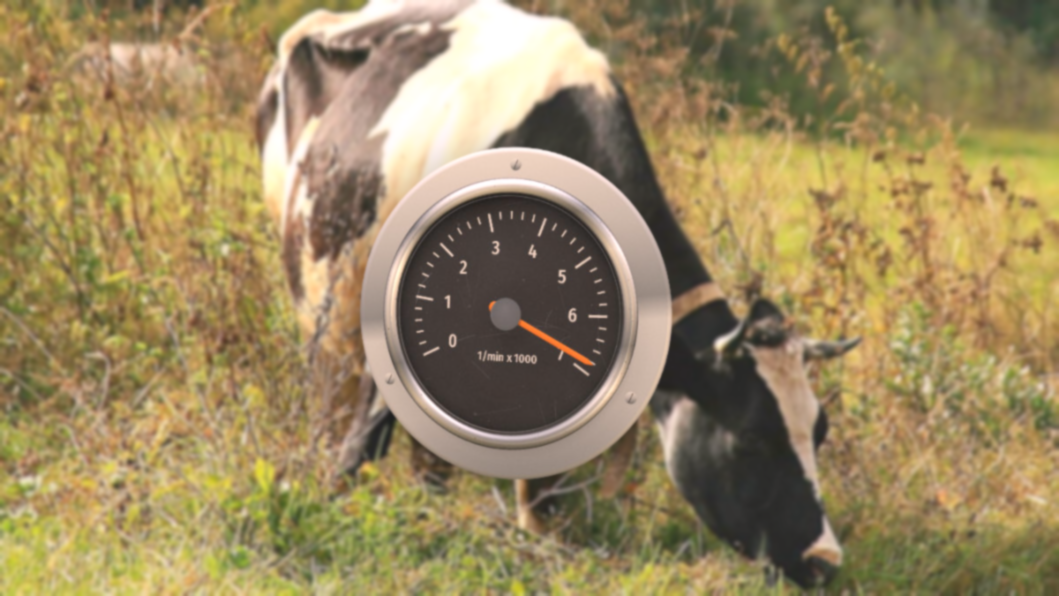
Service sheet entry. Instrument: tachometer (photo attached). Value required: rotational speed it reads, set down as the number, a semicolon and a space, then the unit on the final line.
6800; rpm
